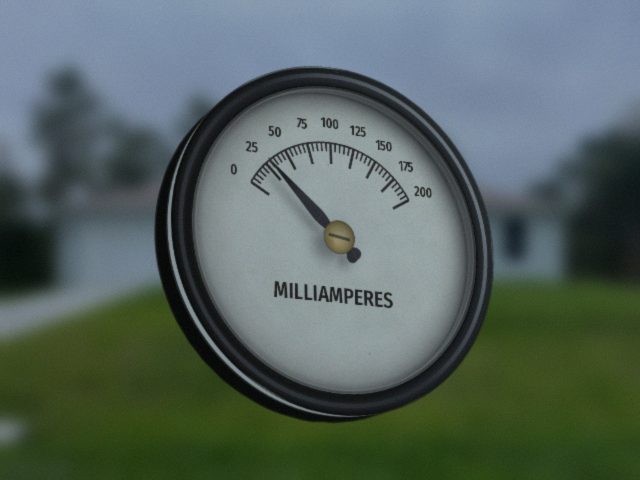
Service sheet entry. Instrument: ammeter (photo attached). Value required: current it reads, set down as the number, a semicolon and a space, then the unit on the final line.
25; mA
